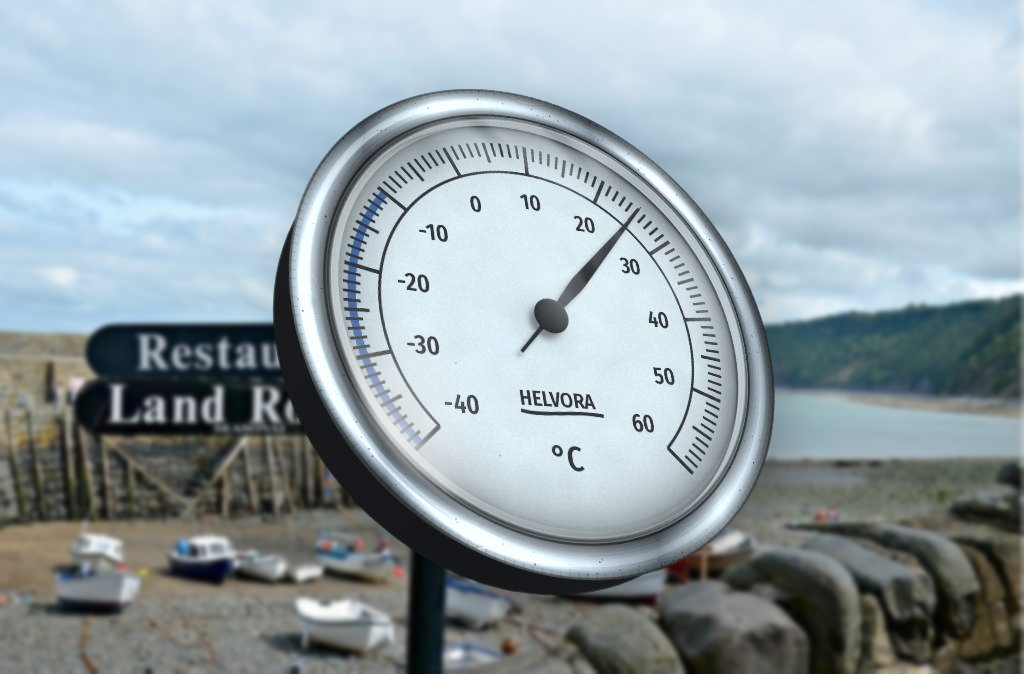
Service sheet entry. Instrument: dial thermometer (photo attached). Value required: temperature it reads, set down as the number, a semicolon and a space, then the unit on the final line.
25; °C
